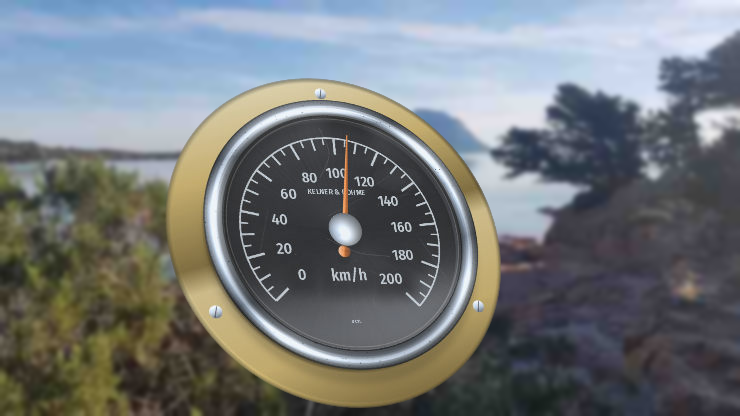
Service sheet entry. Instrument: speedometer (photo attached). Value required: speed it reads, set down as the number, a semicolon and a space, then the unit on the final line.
105; km/h
